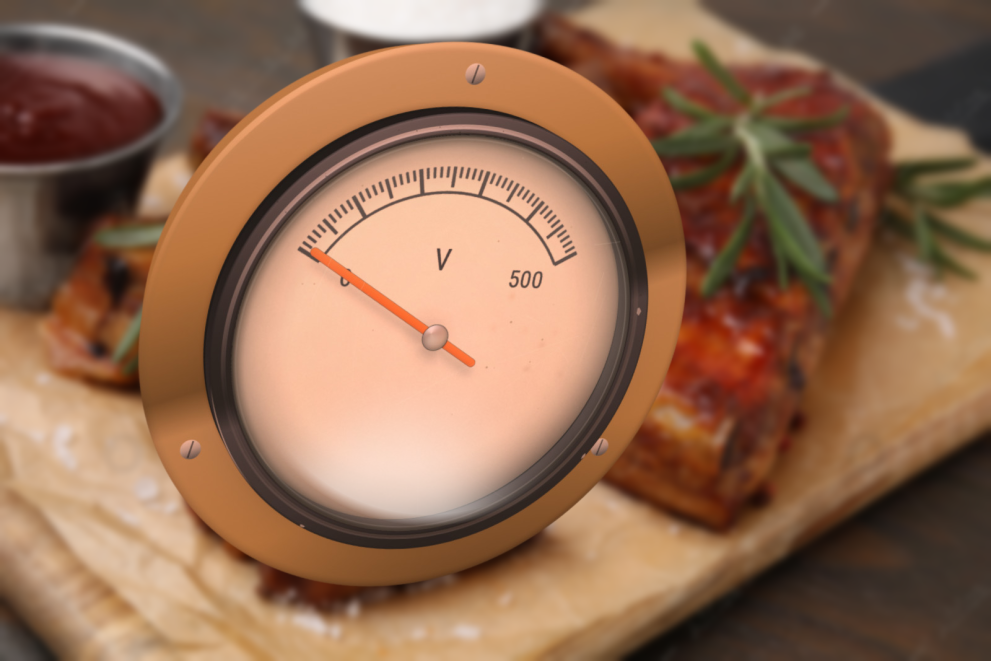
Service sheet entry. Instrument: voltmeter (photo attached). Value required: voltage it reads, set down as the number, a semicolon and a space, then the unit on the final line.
10; V
